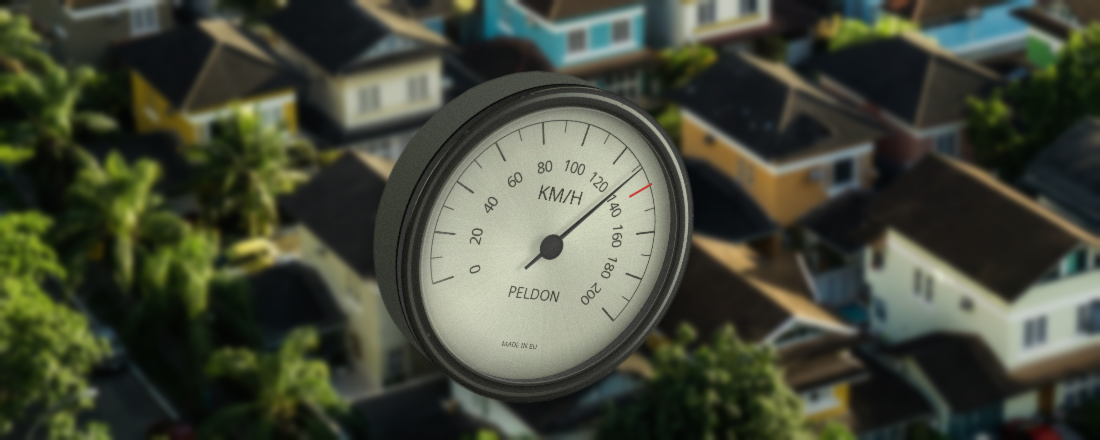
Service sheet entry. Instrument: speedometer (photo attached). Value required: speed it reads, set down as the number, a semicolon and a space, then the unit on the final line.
130; km/h
